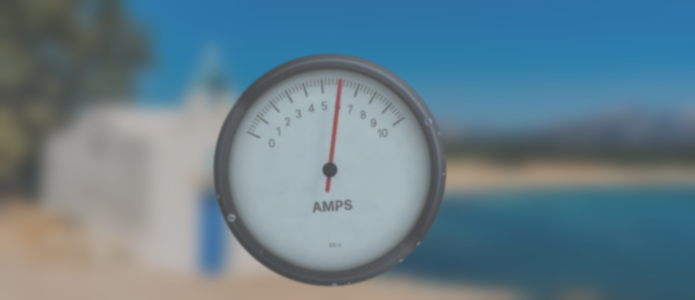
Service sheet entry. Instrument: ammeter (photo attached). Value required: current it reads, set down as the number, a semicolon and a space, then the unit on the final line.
6; A
